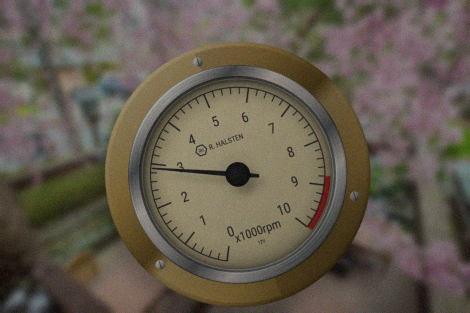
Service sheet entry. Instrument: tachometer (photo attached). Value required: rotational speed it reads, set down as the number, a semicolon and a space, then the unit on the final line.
2900; rpm
